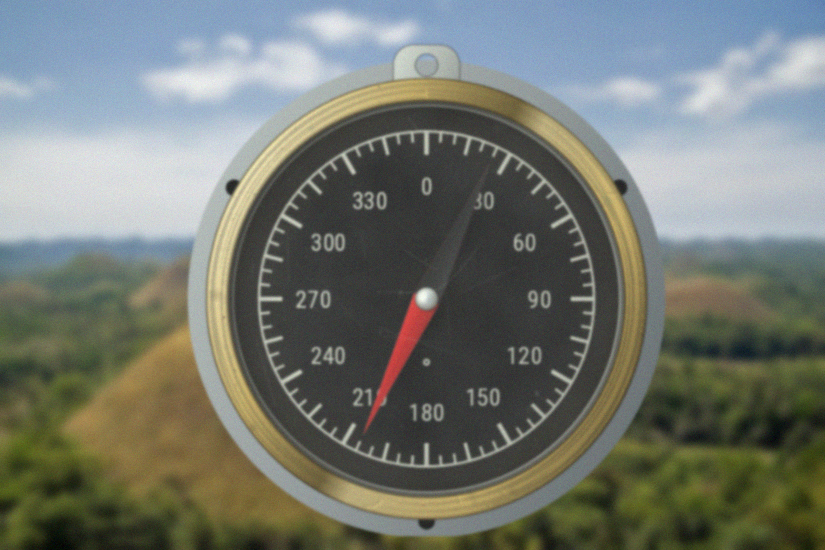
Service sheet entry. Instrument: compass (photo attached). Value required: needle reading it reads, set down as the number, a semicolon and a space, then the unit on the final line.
205; °
